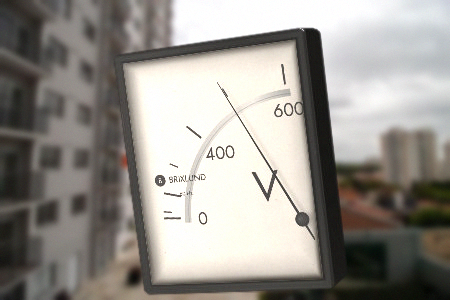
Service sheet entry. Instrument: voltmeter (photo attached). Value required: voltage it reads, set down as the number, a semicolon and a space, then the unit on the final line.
500; V
